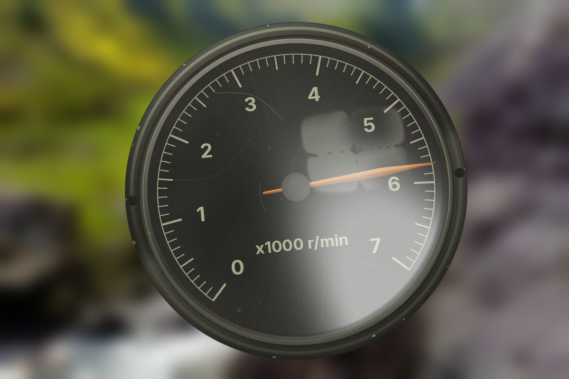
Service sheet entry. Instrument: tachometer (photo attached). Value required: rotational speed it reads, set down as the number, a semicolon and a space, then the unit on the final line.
5800; rpm
